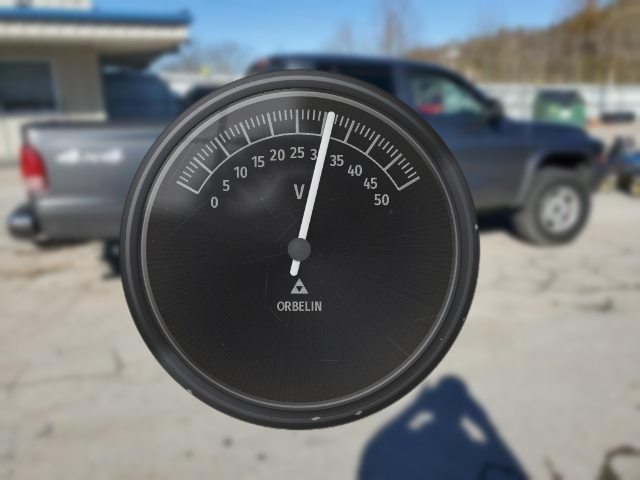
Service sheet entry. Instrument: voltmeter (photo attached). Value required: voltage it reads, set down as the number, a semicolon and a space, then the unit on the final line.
31; V
